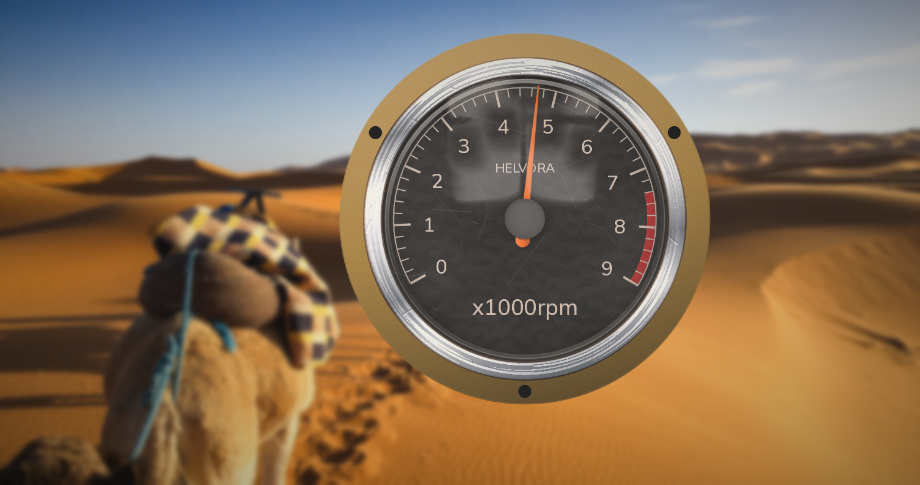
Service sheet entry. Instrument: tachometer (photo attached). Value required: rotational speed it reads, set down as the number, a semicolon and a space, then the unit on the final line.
4700; rpm
